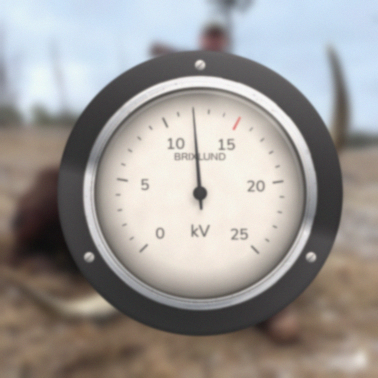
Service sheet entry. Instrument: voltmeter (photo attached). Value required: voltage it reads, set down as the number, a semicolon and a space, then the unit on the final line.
12; kV
